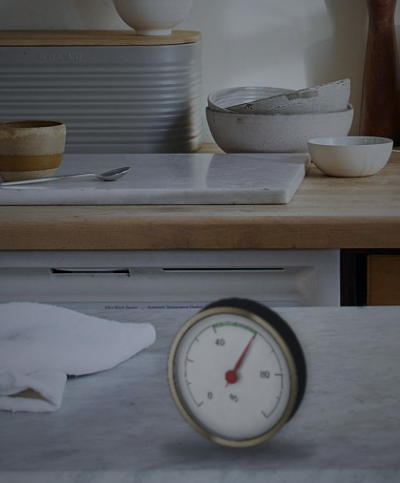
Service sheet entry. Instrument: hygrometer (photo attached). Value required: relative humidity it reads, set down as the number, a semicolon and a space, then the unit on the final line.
60; %
